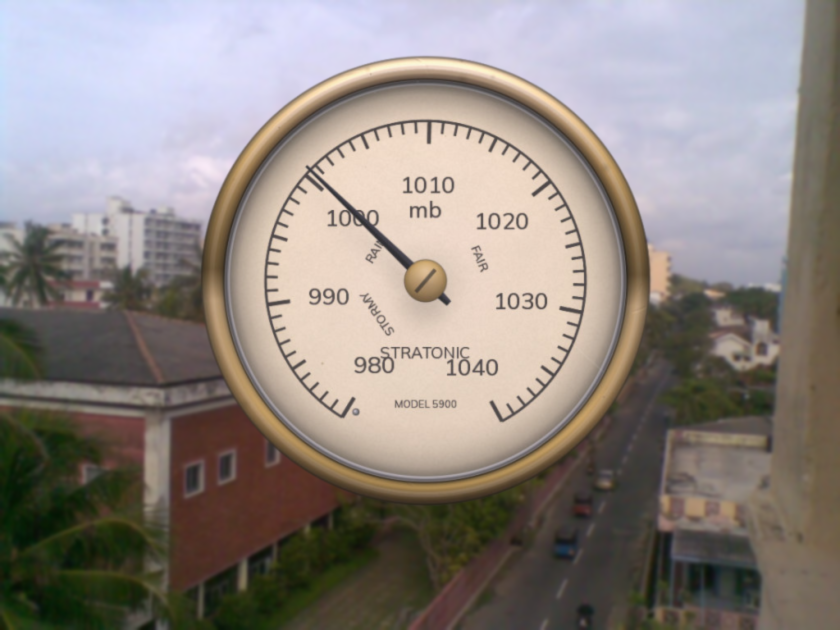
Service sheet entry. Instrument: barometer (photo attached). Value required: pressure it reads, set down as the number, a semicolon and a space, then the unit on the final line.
1000.5; mbar
